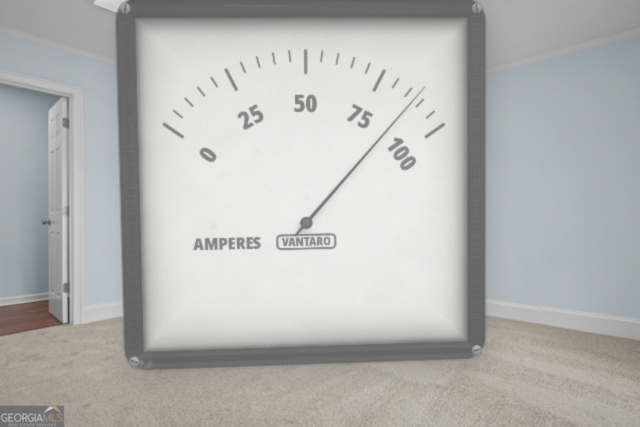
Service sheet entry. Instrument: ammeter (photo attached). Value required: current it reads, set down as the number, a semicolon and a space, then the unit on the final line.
87.5; A
